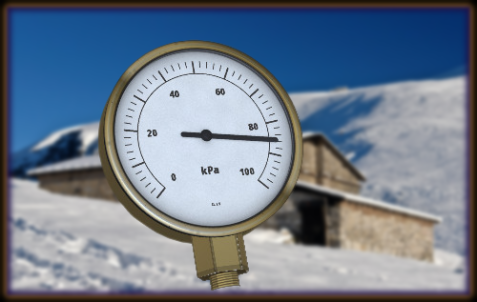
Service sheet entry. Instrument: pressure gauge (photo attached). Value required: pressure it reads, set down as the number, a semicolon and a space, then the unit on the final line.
86; kPa
